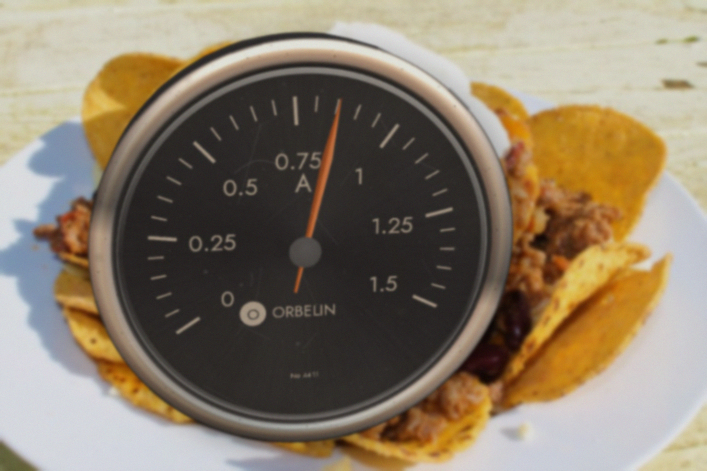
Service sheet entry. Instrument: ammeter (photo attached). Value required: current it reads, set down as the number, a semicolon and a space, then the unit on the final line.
0.85; A
